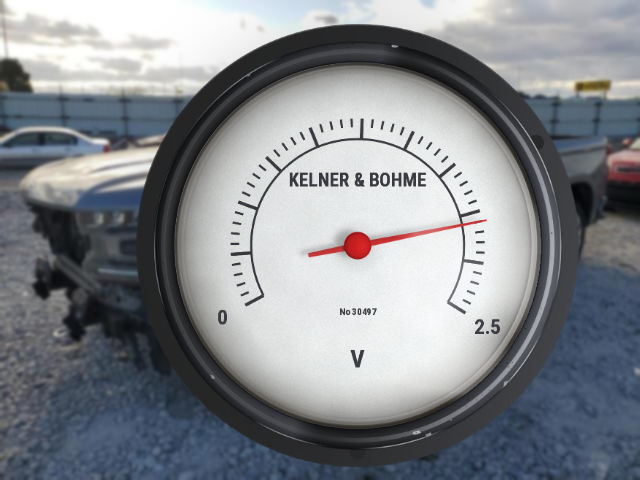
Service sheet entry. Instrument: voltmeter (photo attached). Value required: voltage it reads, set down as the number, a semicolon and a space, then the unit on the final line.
2.05; V
